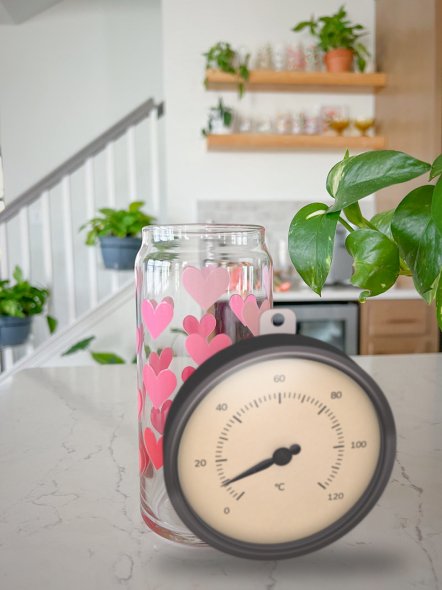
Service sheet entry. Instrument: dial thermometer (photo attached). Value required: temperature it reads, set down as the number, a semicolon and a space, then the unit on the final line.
10; °C
